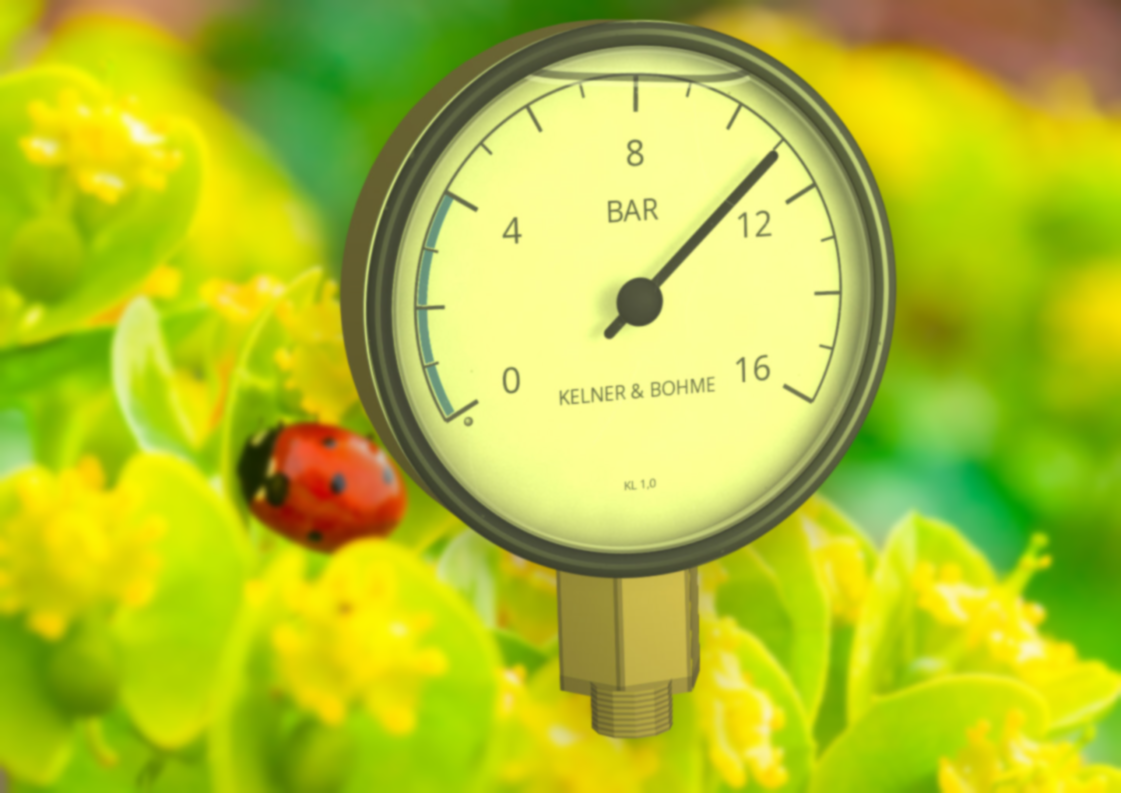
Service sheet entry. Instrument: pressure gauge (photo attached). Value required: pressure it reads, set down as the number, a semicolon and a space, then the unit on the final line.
11; bar
